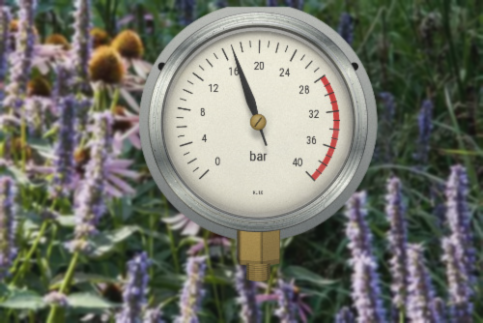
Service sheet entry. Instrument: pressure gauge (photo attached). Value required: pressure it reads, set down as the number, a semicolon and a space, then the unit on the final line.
17; bar
